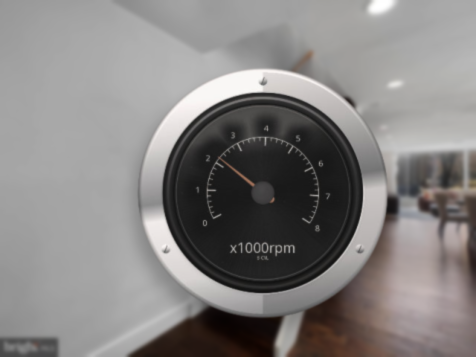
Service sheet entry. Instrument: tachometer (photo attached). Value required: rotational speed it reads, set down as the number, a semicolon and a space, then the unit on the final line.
2200; rpm
